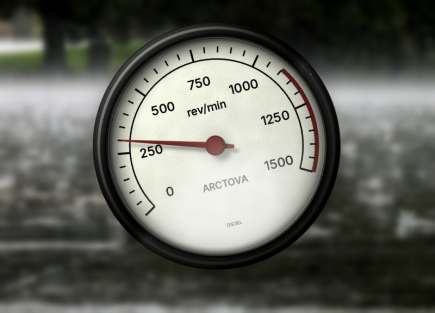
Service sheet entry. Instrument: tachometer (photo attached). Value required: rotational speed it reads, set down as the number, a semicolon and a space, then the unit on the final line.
300; rpm
